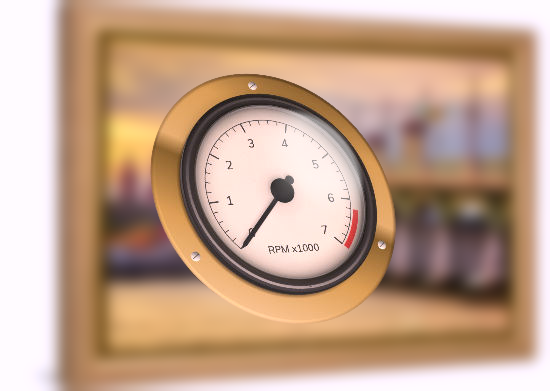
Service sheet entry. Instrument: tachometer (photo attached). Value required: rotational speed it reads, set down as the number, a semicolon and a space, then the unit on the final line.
0; rpm
